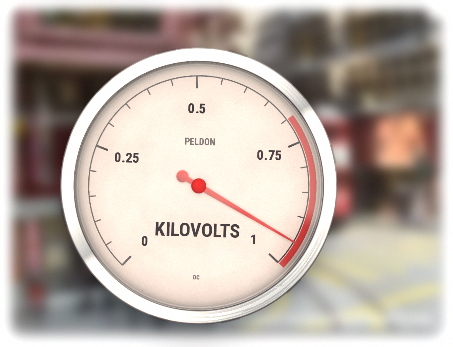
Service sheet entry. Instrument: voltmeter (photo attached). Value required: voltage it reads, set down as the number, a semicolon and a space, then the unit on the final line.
0.95; kV
